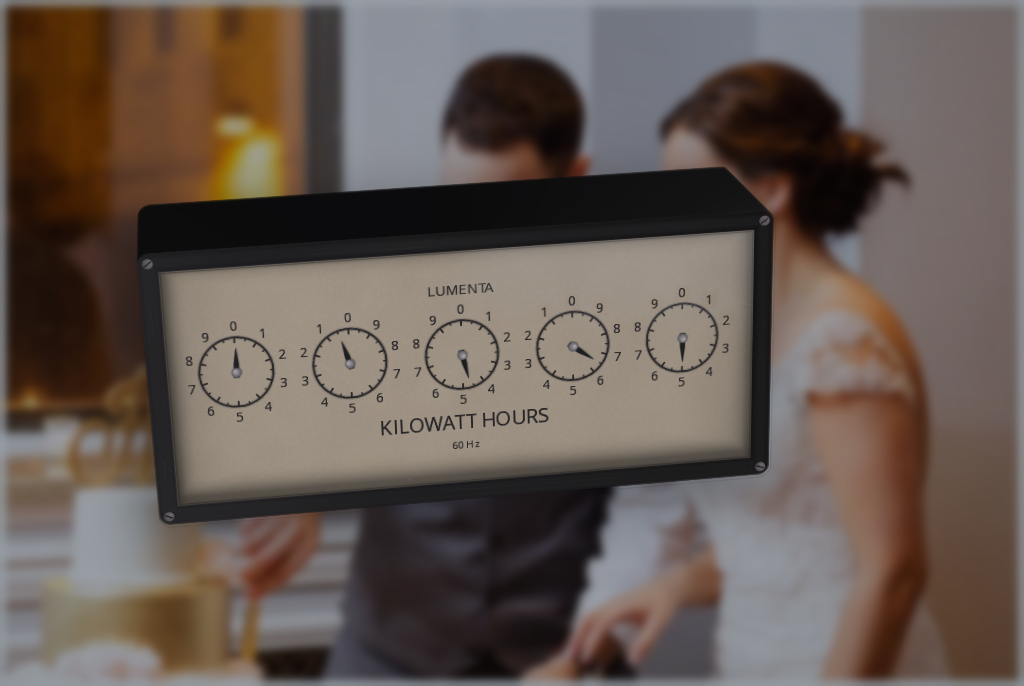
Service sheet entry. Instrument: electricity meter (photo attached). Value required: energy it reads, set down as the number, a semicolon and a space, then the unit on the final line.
465; kWh
